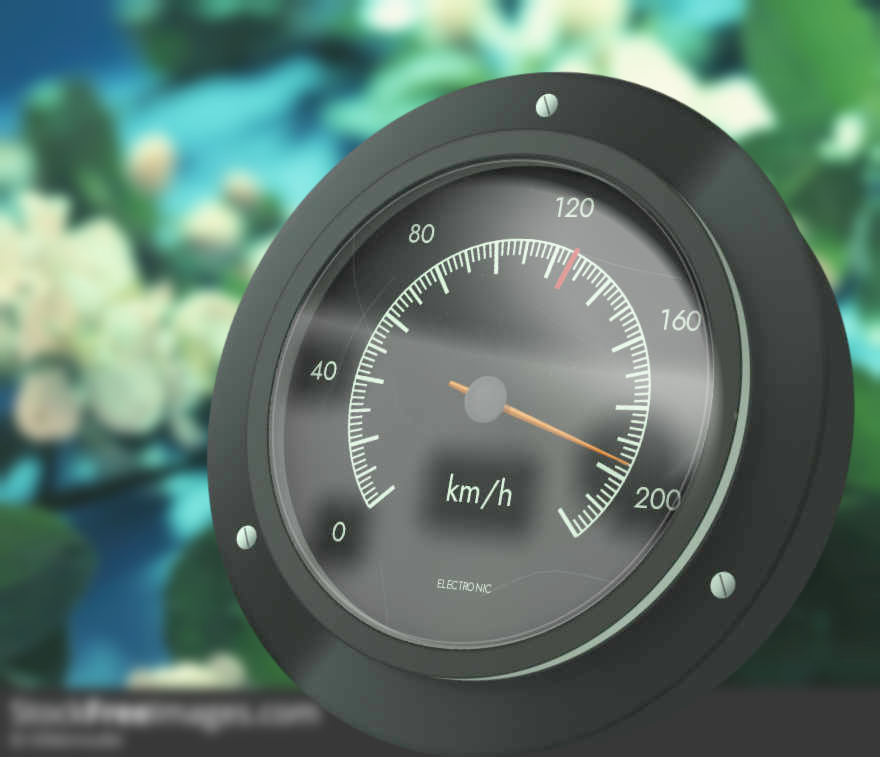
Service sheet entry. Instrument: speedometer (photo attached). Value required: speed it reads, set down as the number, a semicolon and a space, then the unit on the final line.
196; km/h
